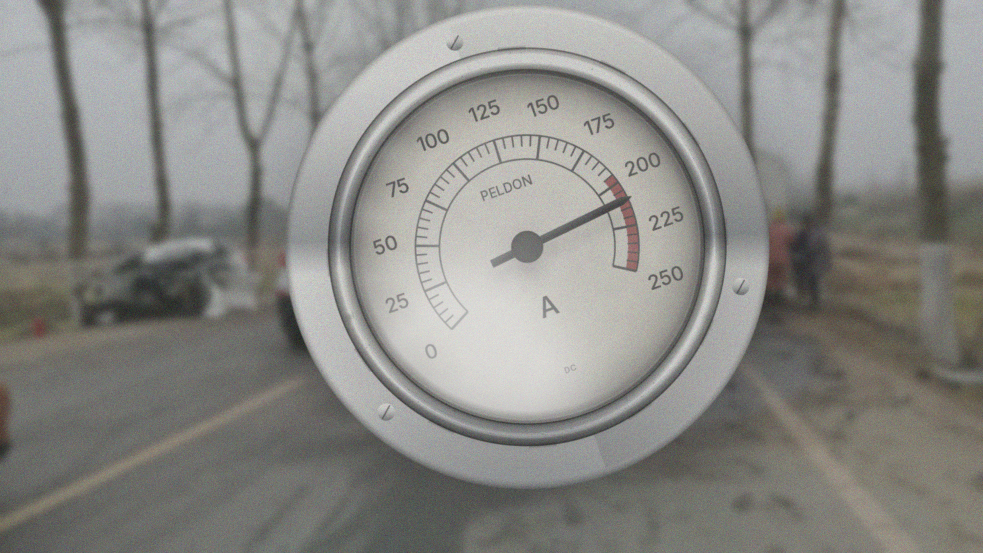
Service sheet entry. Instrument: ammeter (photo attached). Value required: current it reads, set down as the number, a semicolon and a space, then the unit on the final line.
210; A
